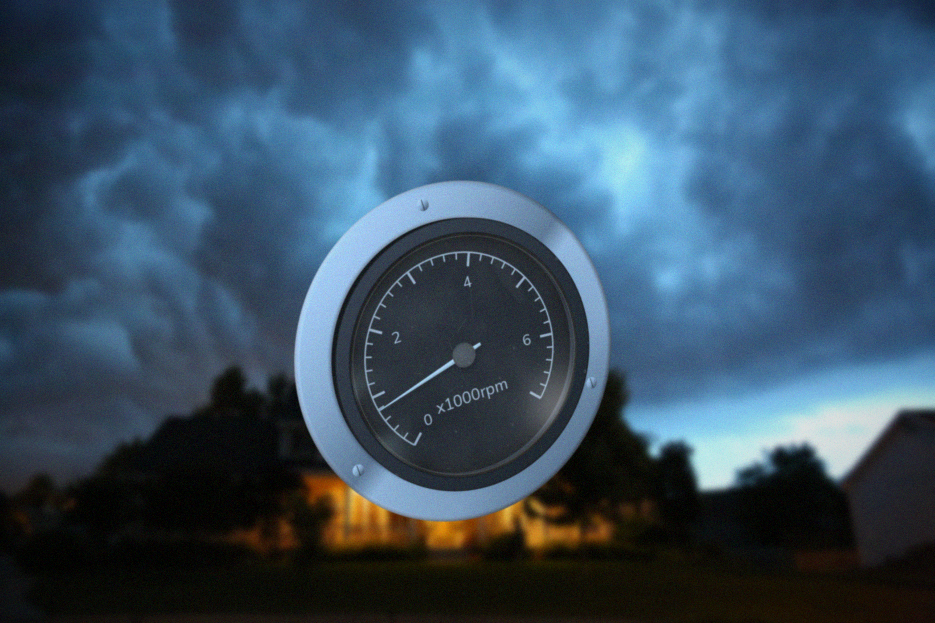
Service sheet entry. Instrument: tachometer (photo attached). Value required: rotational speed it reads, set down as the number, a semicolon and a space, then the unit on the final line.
800; rpm
